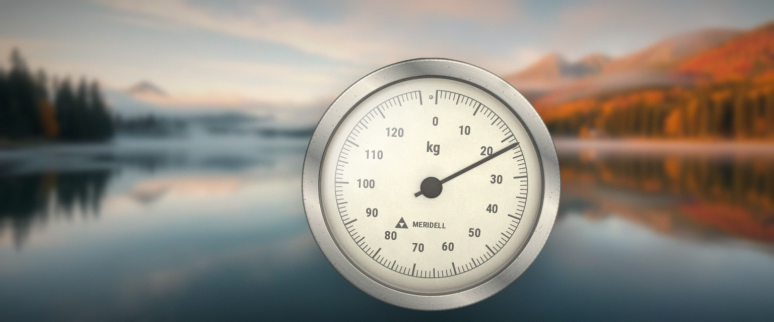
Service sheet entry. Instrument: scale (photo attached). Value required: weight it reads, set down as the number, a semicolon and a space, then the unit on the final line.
22; kg
